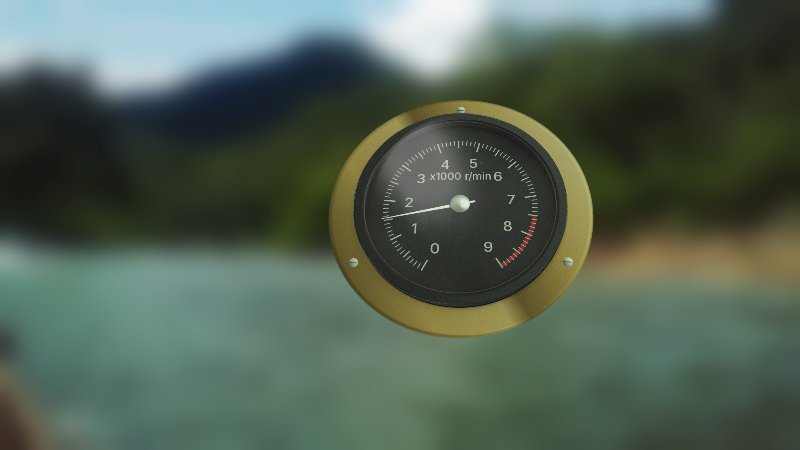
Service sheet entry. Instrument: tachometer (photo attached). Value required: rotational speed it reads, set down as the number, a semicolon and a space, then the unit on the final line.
1500; rpm
